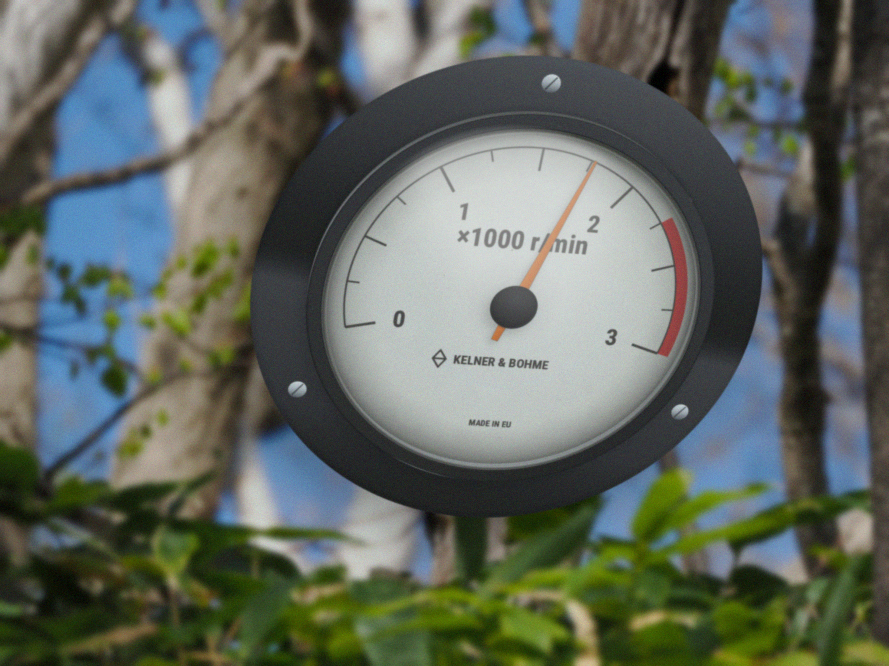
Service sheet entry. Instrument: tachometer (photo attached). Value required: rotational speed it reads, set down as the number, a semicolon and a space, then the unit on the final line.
1750; rpm
